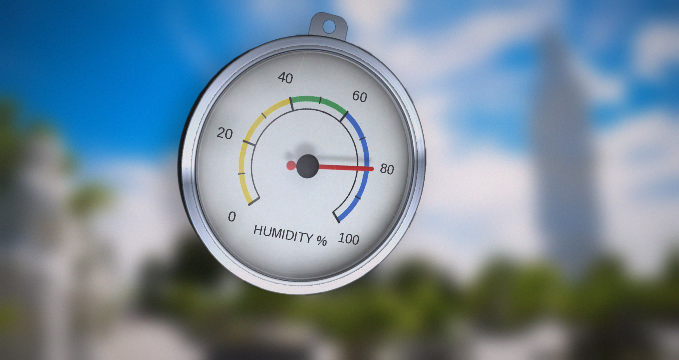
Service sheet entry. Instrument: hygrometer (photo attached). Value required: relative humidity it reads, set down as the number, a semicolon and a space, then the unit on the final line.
80; %
